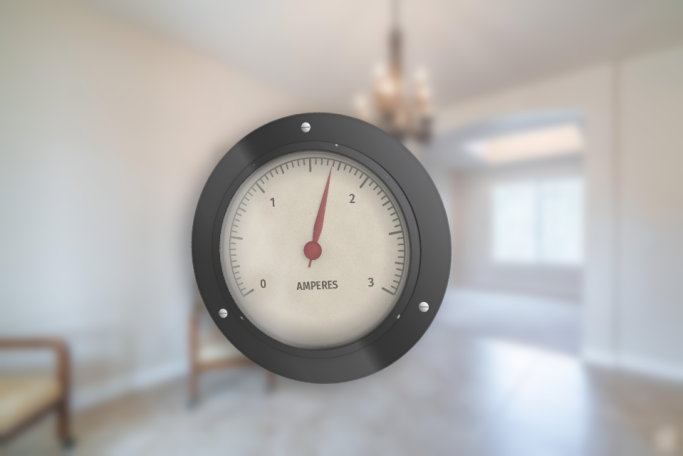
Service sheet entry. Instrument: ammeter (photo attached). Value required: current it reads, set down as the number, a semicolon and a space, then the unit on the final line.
1.7; A
